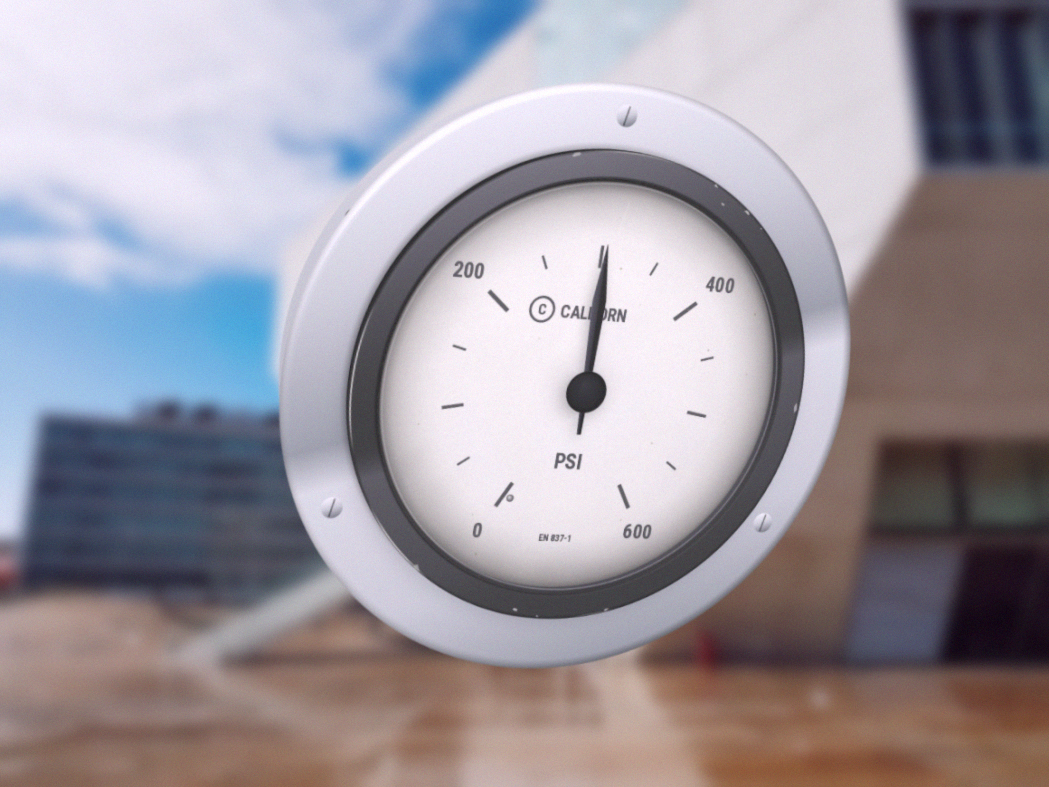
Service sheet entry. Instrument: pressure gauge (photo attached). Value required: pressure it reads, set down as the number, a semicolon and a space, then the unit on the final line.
300; psi
